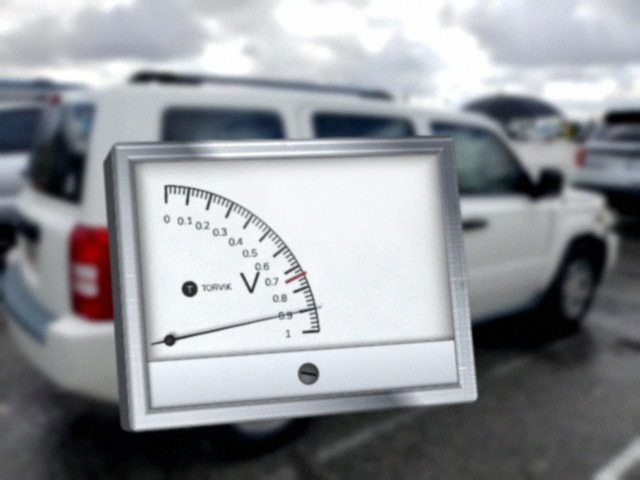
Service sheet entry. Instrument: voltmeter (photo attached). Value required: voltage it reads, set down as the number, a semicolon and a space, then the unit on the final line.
0.9; V
